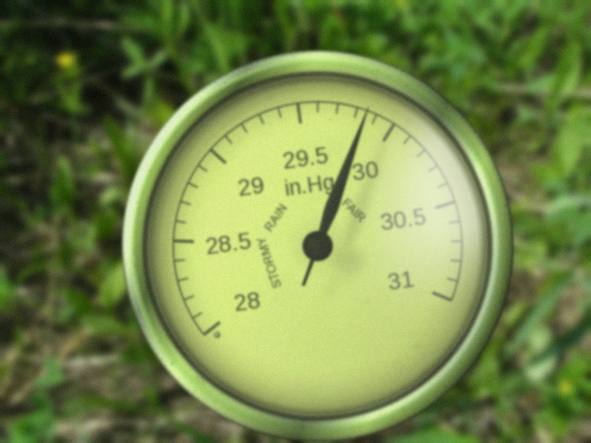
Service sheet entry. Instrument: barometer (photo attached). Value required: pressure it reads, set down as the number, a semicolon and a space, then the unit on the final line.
29.85; inHg
